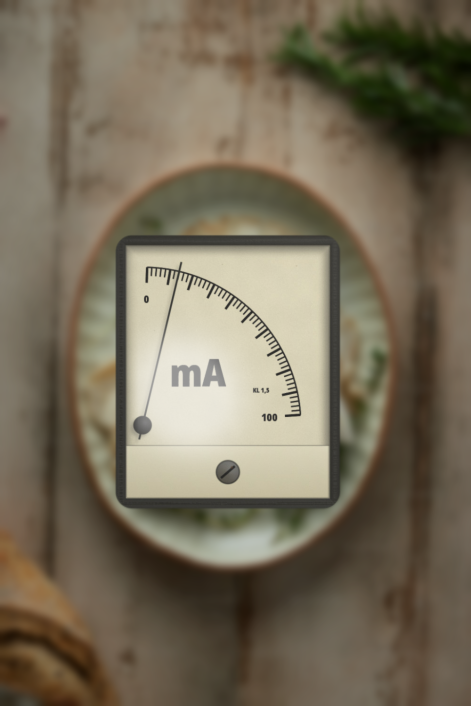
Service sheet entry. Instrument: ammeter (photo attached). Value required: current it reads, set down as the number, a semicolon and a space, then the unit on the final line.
14; mA
